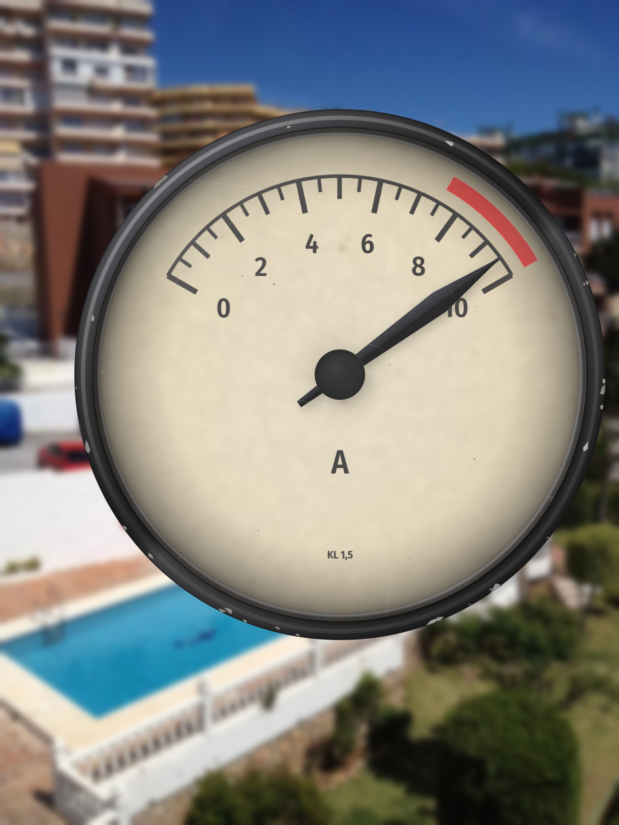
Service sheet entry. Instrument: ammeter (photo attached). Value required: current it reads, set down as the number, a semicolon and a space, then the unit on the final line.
9.5; A
